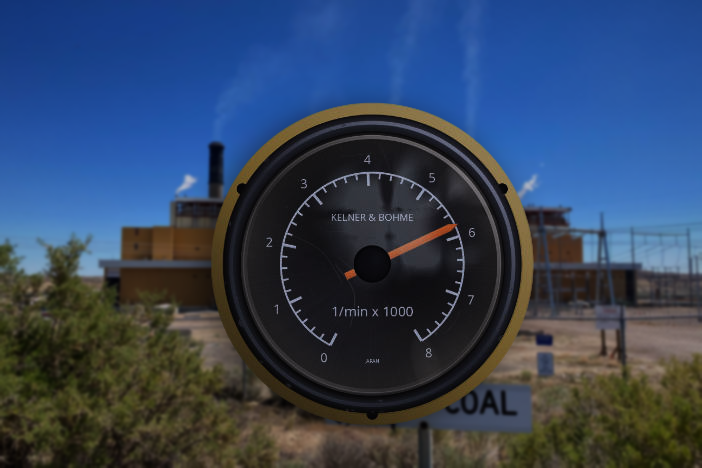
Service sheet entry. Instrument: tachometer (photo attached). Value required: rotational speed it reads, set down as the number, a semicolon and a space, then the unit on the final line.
5800; rpm
